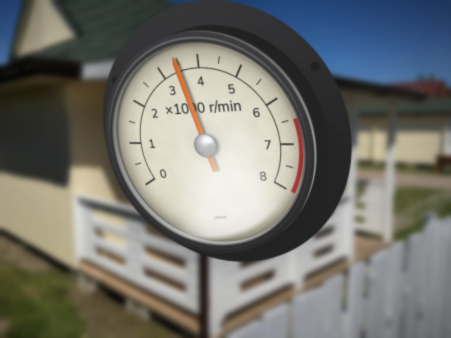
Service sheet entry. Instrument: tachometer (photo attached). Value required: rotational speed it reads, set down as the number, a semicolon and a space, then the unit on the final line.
3500; rpm
